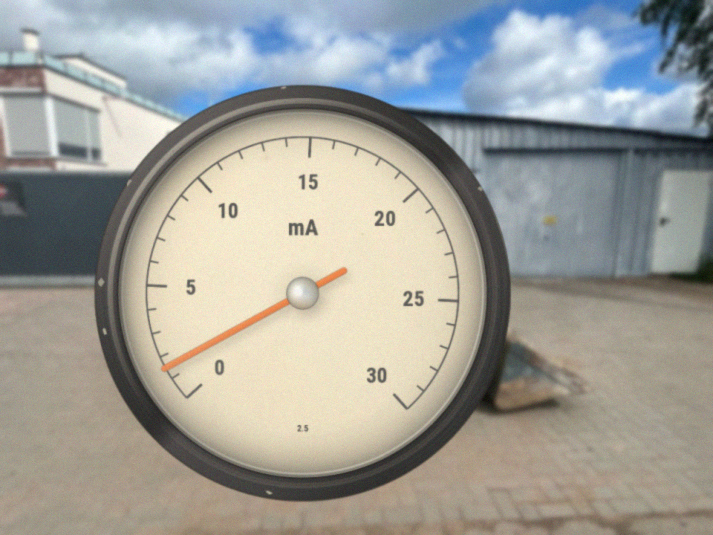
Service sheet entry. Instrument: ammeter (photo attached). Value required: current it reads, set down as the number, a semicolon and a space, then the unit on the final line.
1.5; mA
